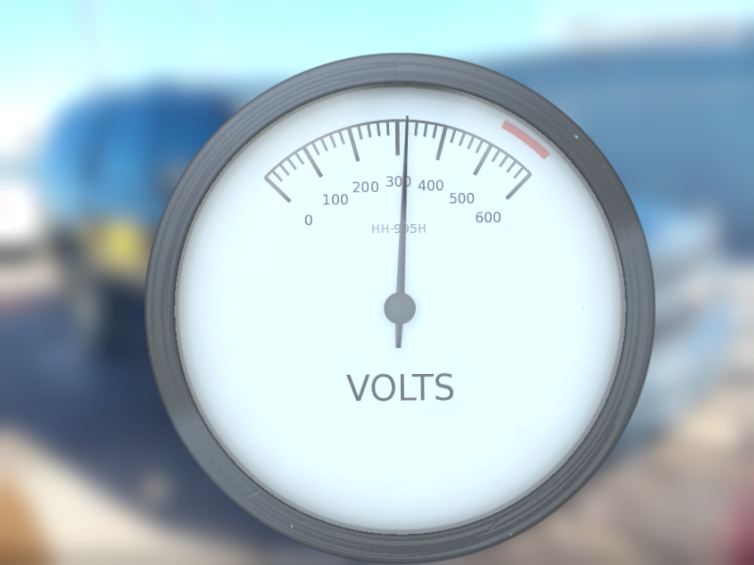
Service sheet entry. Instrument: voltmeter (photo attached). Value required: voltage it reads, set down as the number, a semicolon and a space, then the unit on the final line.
320; V
